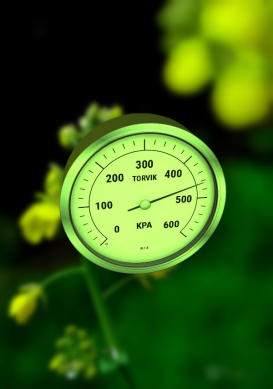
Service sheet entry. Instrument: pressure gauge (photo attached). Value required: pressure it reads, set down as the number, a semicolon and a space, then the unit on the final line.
460; kPa
